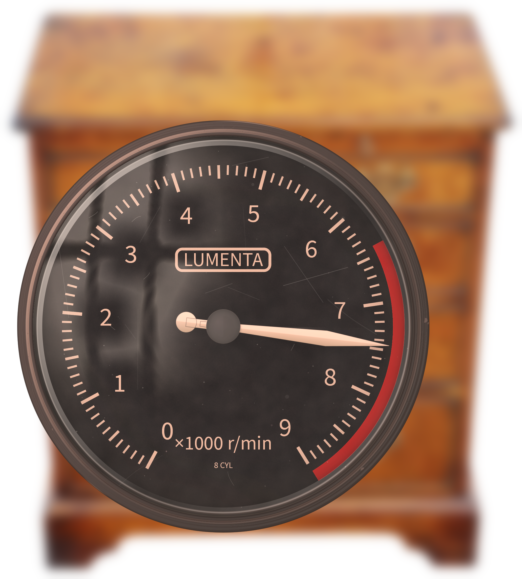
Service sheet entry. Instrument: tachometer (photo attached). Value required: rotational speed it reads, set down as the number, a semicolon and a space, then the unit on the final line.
7450; rpm
